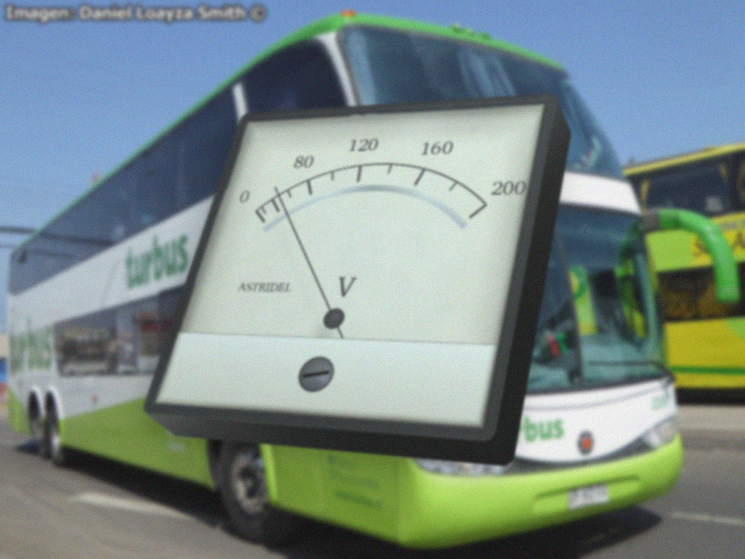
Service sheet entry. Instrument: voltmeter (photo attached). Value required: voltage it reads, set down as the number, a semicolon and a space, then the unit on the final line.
50; V
